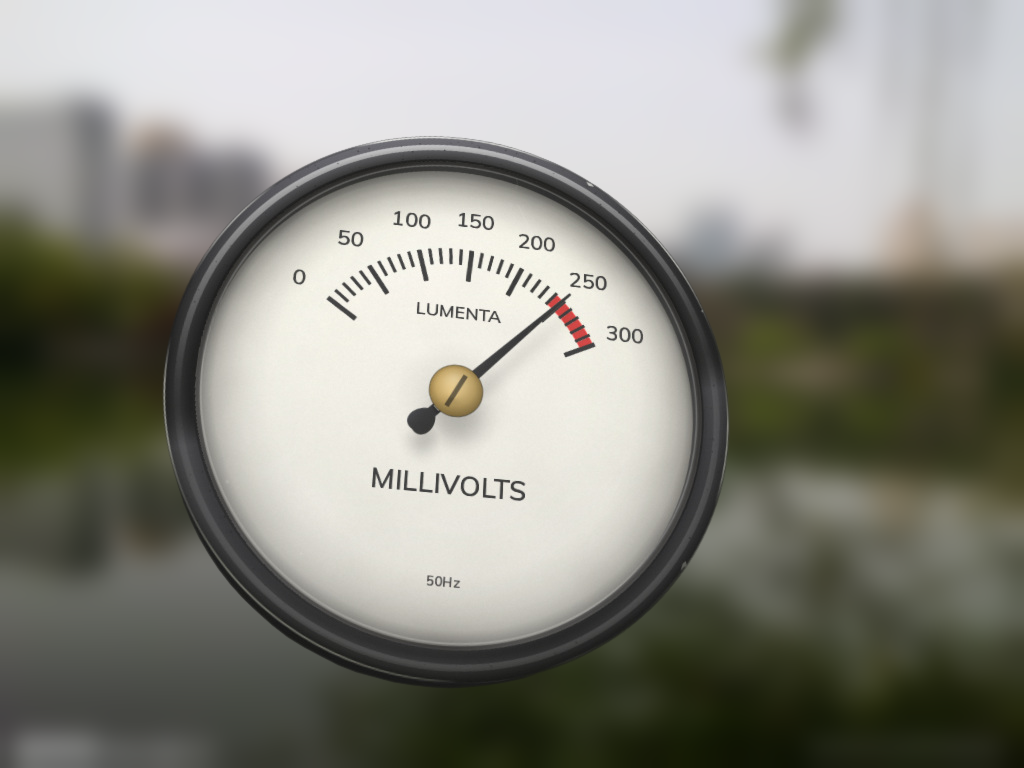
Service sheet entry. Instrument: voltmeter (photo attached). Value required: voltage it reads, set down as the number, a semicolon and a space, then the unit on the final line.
250; mV
